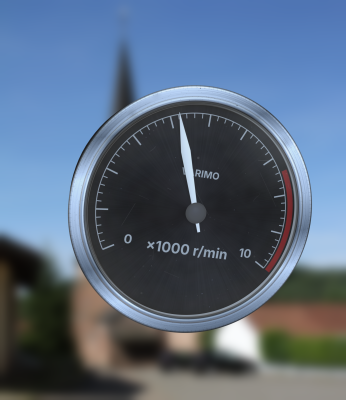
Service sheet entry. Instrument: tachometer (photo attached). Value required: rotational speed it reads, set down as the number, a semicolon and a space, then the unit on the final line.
4200; rpm
